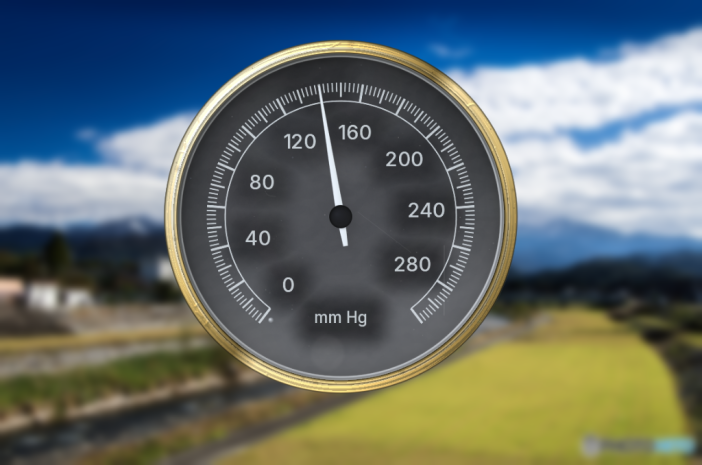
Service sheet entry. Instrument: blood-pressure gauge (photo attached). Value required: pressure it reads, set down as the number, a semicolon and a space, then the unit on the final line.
140; mmHg
